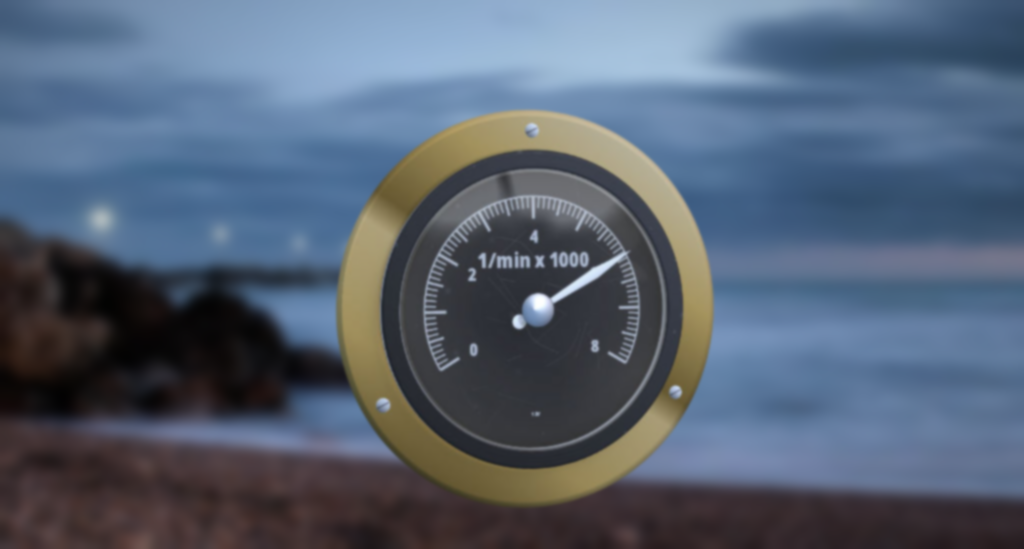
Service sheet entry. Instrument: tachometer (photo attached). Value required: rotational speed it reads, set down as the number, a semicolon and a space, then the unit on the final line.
6000; rpm
